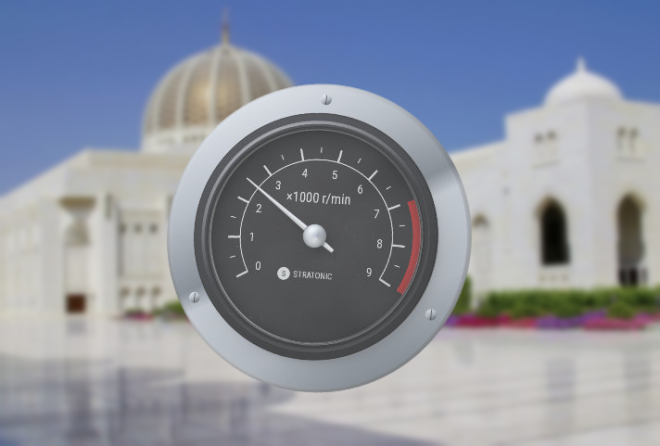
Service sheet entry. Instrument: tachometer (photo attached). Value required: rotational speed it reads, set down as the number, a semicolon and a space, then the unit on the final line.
2500; rpm
